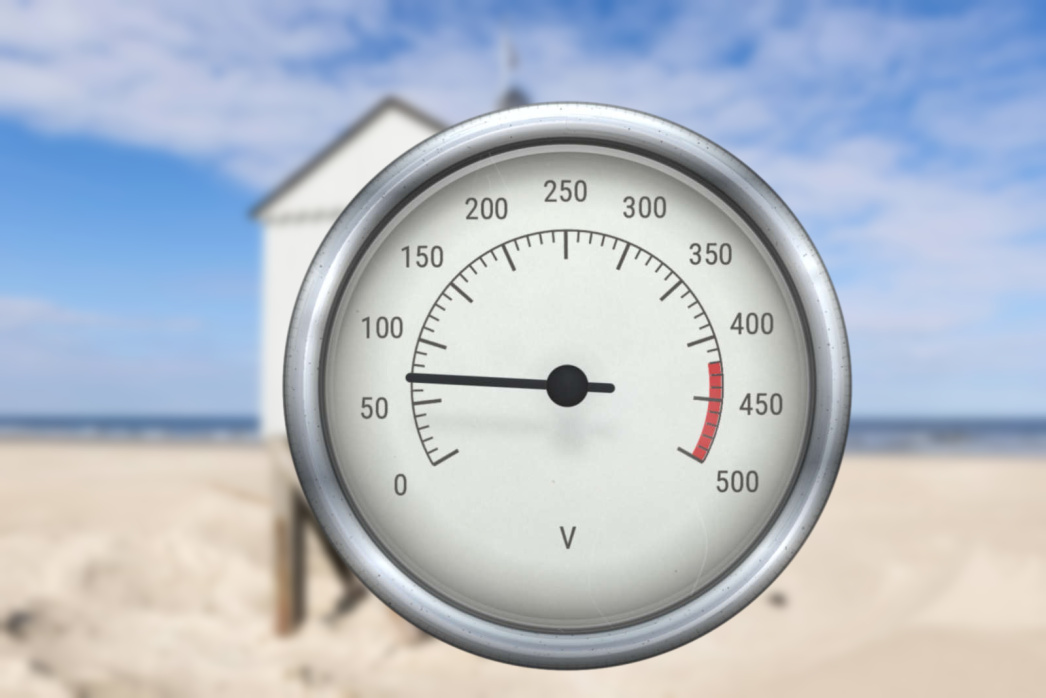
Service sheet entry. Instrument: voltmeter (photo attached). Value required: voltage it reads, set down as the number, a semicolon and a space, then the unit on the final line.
70; V
